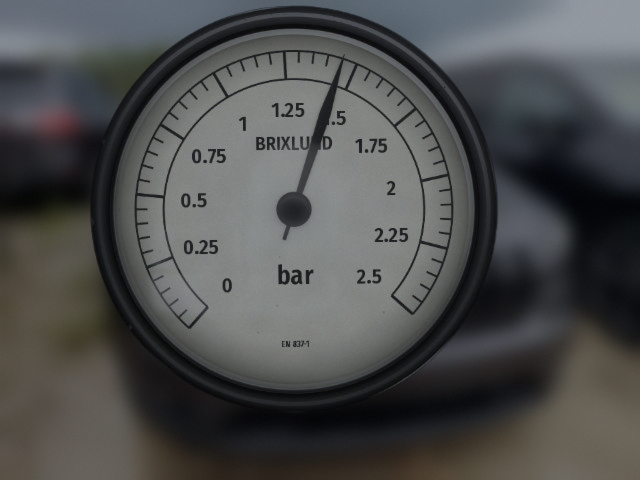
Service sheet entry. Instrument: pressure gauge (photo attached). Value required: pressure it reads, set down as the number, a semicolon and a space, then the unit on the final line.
1.45; bar
